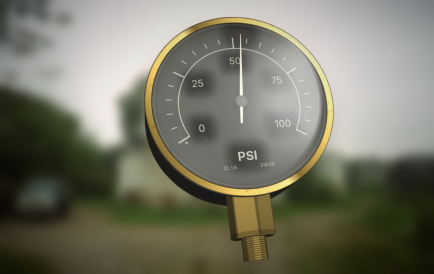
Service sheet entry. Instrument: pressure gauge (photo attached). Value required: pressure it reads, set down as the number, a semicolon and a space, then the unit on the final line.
52.5; psi
